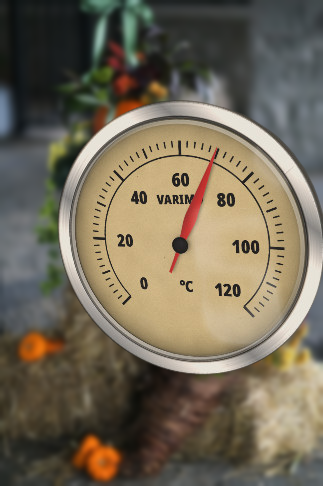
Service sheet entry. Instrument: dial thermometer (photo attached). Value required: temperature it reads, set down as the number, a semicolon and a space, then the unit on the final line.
70; °C
